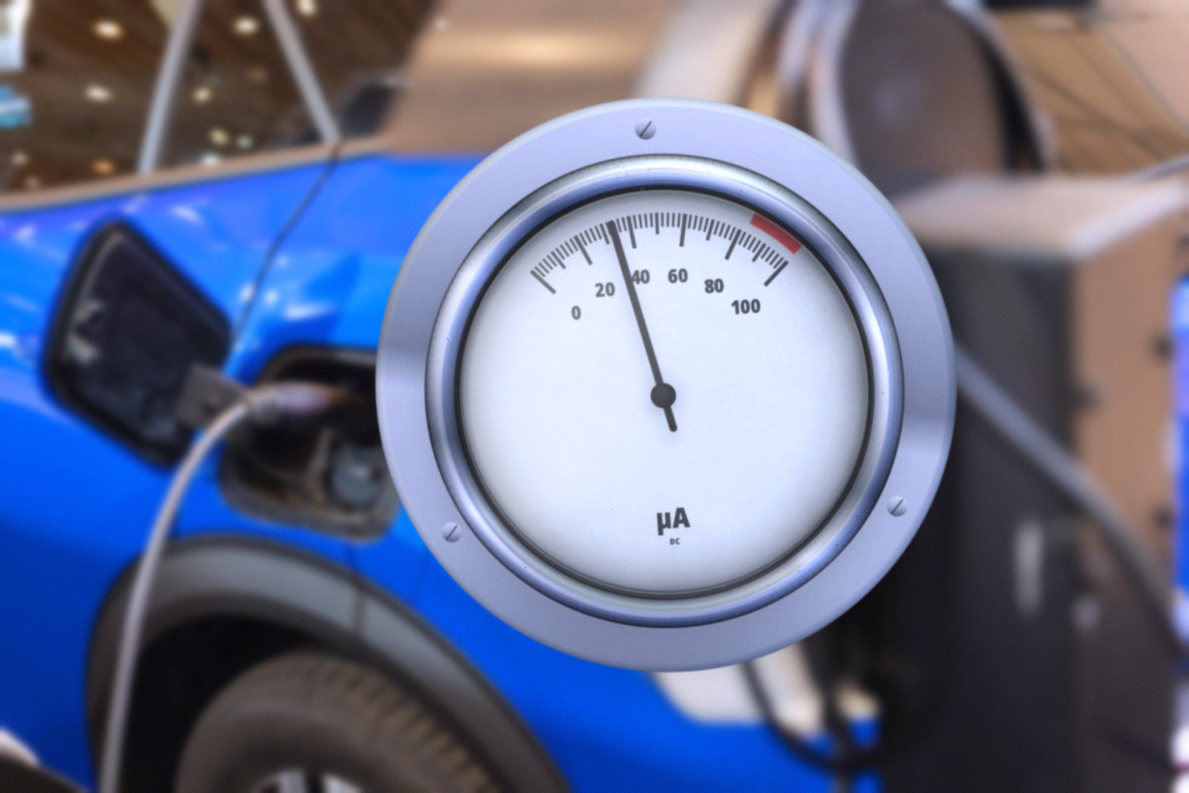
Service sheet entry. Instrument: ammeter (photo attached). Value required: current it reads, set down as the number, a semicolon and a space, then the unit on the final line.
34; µA
